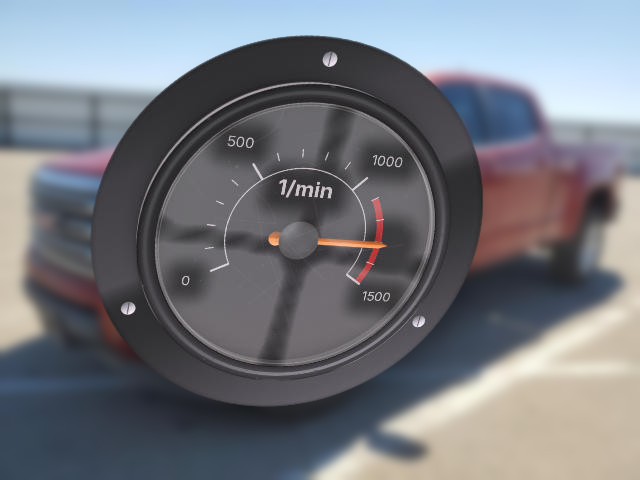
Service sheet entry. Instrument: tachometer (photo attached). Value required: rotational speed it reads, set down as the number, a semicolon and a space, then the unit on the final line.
1300; rpm
